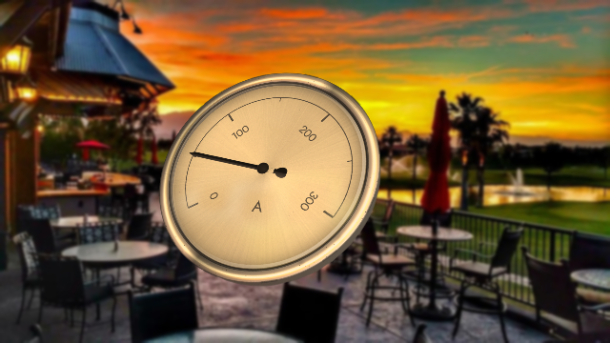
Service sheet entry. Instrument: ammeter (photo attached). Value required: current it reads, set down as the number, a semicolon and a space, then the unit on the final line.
50; A
